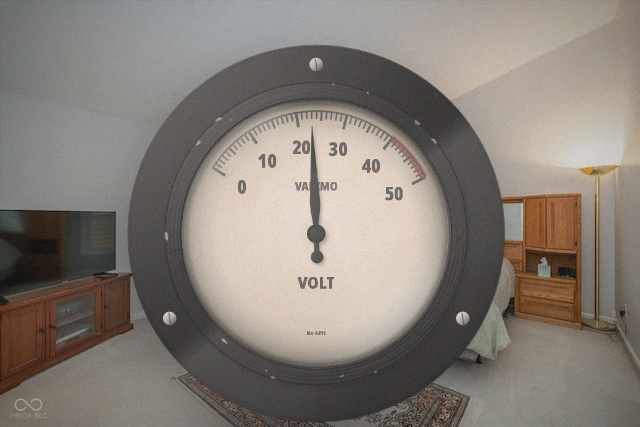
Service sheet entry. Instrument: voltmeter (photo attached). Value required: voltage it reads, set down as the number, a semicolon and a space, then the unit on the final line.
23; V
